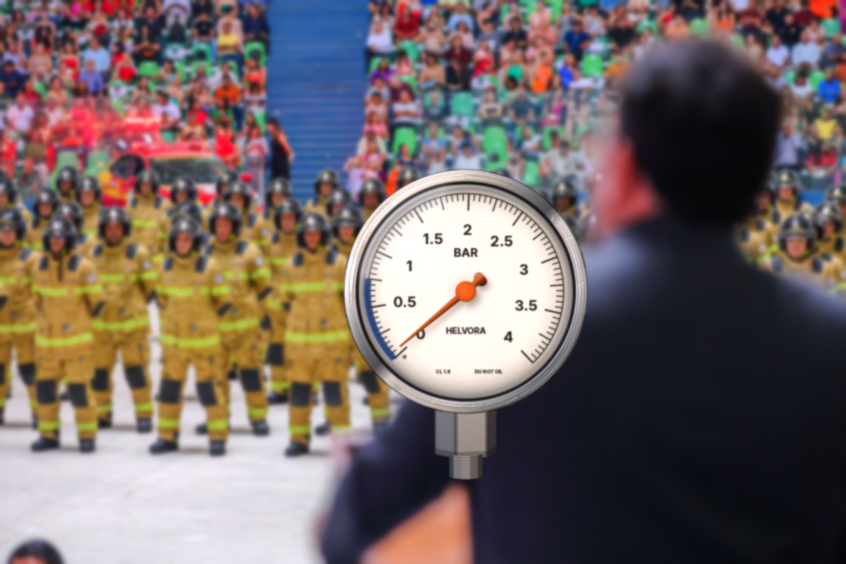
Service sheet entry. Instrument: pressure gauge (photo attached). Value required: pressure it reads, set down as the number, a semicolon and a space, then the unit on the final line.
0.05; bar
